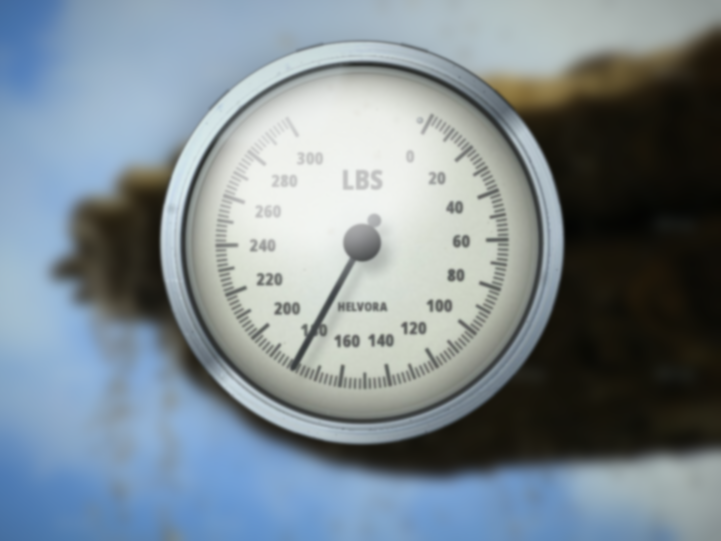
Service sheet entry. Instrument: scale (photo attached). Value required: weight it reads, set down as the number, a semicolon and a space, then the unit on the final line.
180; lb
